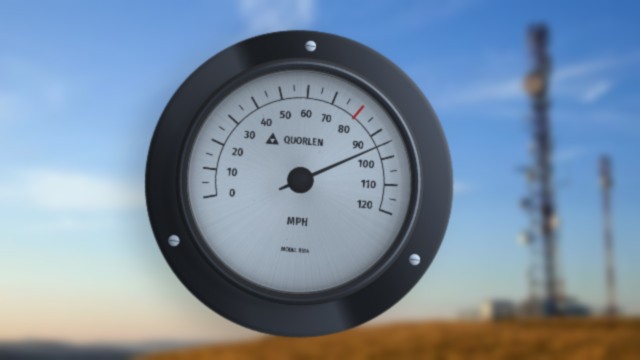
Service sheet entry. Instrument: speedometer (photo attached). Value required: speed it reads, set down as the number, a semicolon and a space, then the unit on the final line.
95; mph
